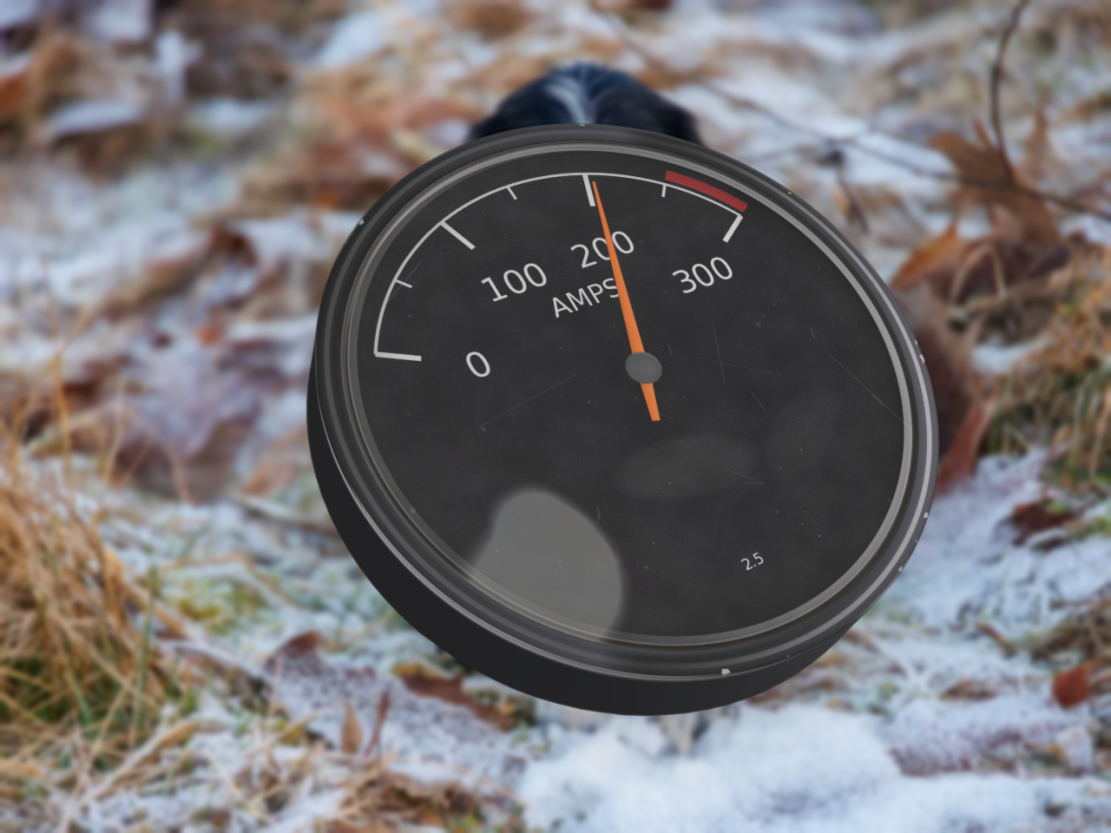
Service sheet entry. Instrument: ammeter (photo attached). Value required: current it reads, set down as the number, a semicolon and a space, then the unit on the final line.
200; A
